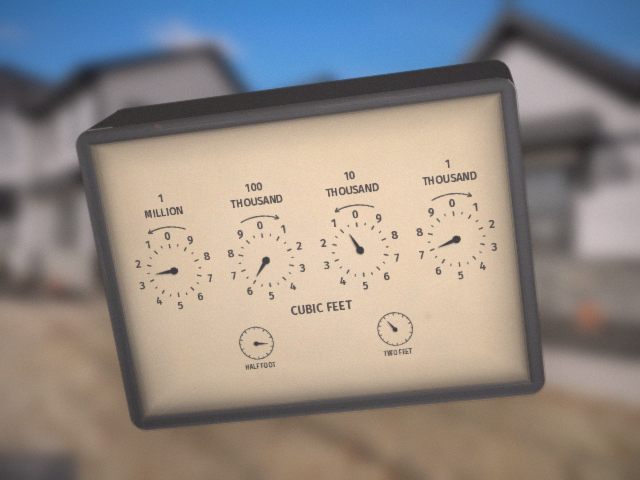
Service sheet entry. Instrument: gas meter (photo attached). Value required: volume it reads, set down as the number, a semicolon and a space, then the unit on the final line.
260700; ft³
